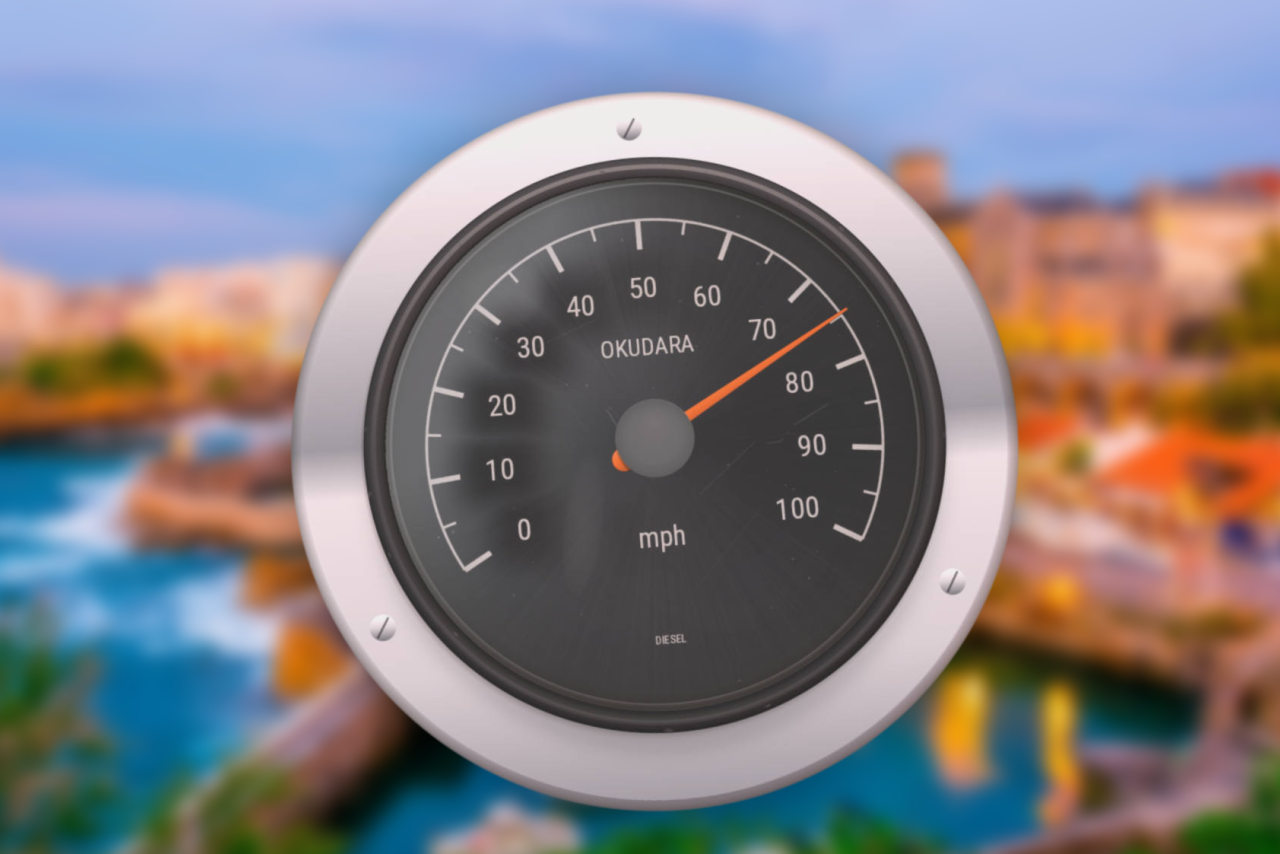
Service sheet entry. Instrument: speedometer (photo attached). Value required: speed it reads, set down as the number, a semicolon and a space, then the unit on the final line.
75; mph
